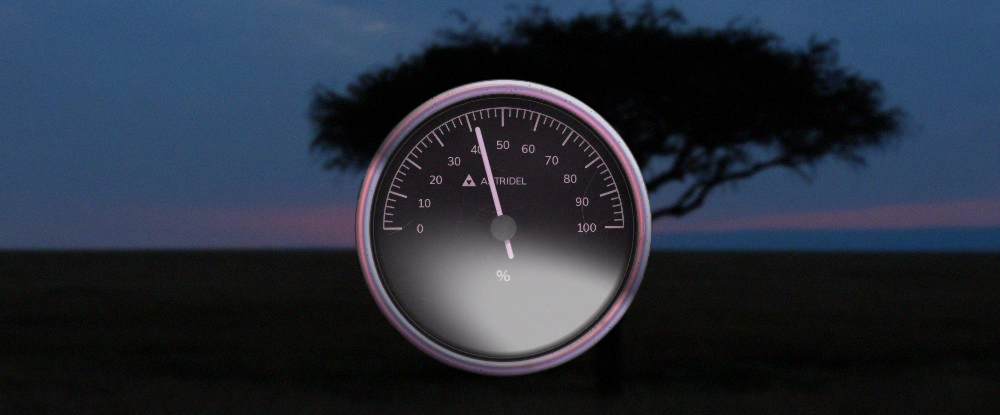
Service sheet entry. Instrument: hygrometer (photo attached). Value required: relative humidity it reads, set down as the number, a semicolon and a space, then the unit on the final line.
42; %
